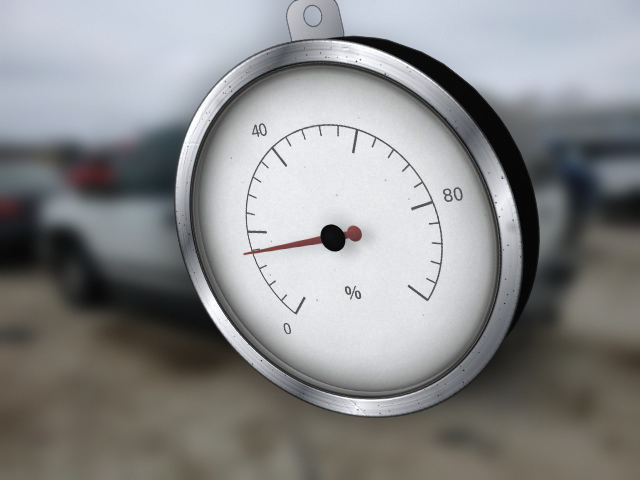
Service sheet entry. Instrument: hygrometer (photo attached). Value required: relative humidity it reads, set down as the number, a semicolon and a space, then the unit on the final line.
16; %
